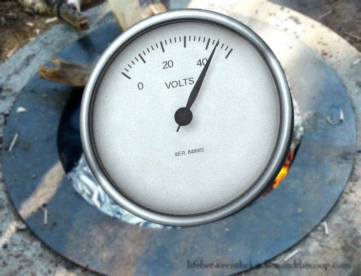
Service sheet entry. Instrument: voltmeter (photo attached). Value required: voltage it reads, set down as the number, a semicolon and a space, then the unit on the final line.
44; V
